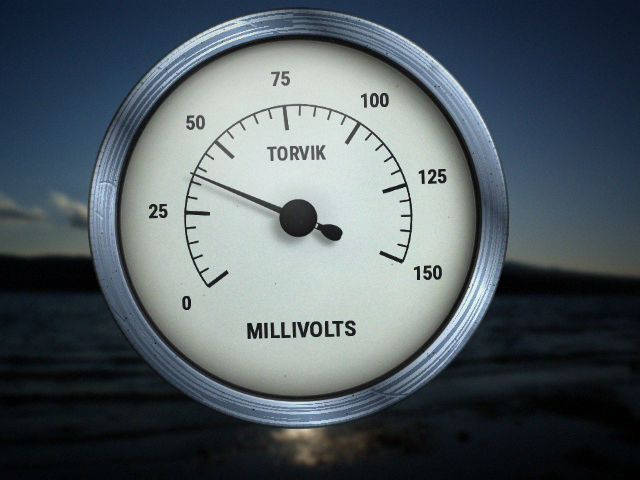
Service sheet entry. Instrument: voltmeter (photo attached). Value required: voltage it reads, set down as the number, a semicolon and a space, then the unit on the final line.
37.5; mV
